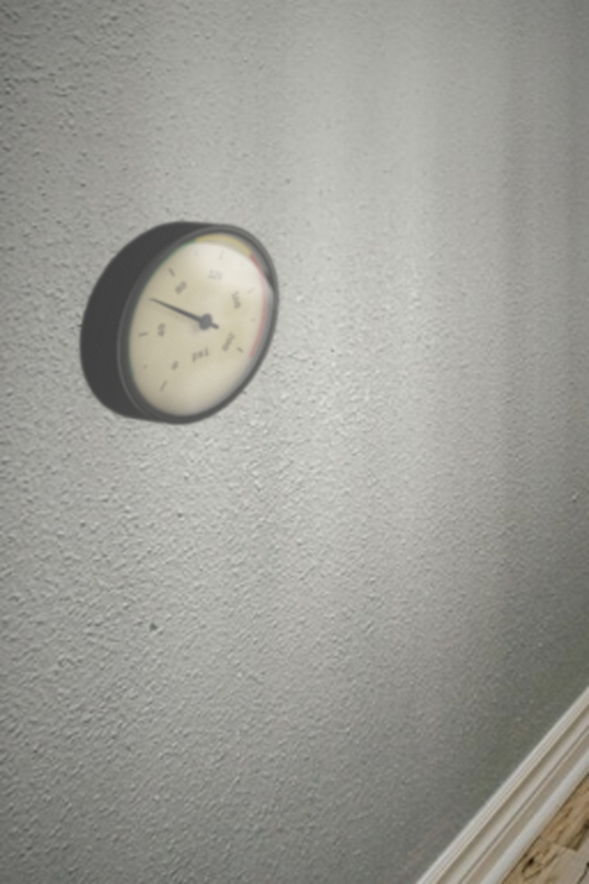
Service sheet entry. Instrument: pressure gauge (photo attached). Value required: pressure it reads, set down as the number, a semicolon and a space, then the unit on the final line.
60; psi
